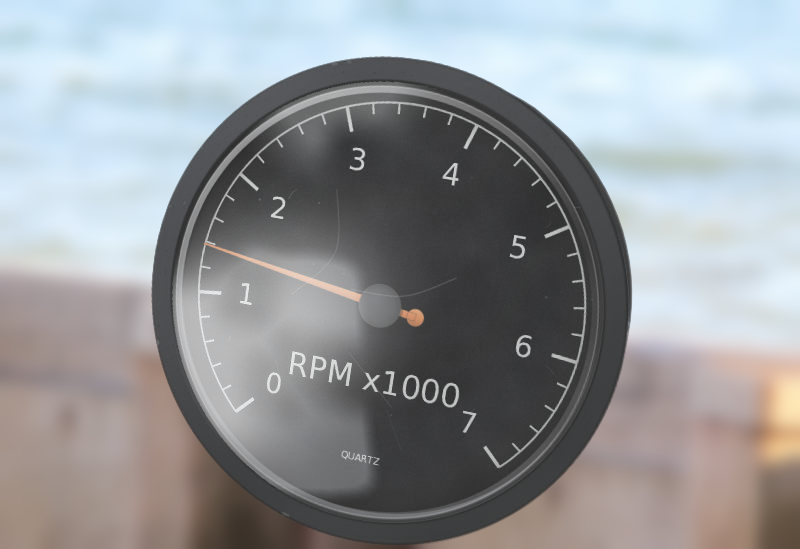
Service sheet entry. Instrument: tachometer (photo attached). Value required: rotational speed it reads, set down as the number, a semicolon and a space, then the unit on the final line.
1400; rpm
